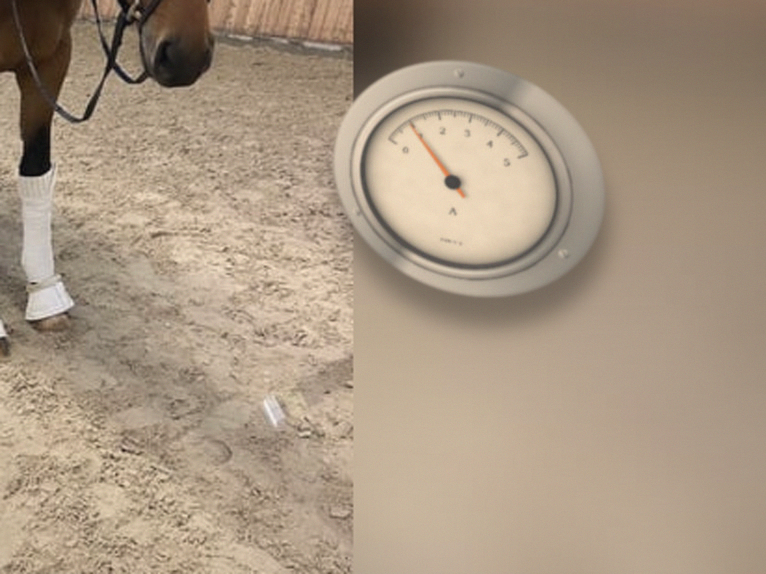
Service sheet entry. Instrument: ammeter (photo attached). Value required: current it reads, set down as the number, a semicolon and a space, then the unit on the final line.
1; A
